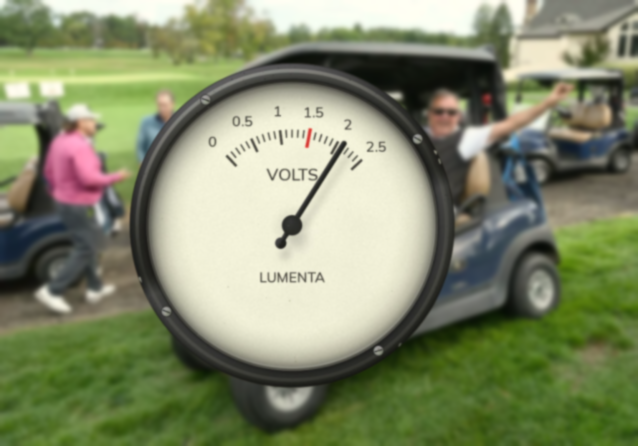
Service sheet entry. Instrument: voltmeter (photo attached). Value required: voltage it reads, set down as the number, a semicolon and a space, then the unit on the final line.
2.1; V
